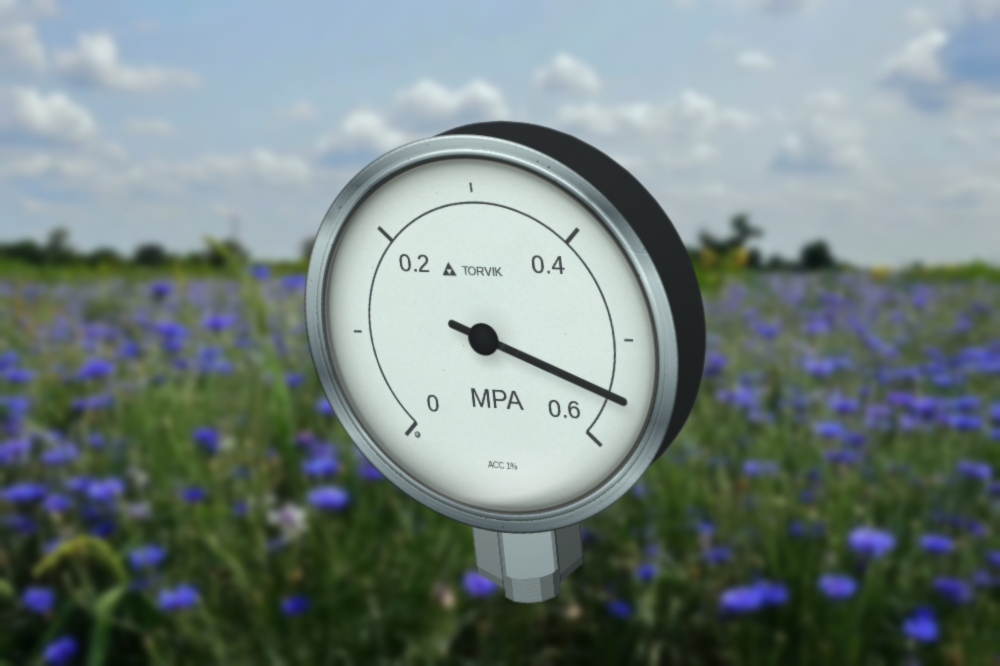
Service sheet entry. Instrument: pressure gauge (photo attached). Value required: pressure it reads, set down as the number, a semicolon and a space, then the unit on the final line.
0.55; MPa
